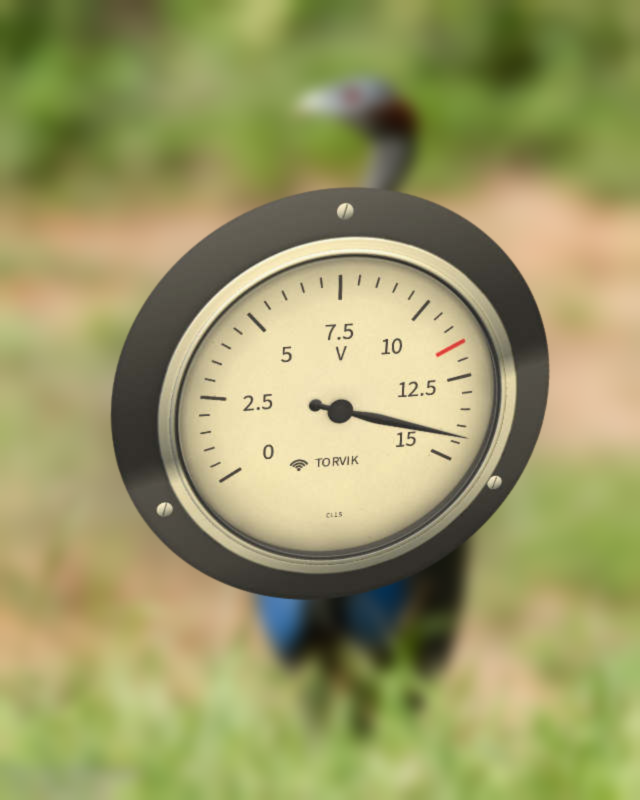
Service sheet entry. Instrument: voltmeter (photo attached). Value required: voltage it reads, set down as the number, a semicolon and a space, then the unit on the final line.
14.25; V
